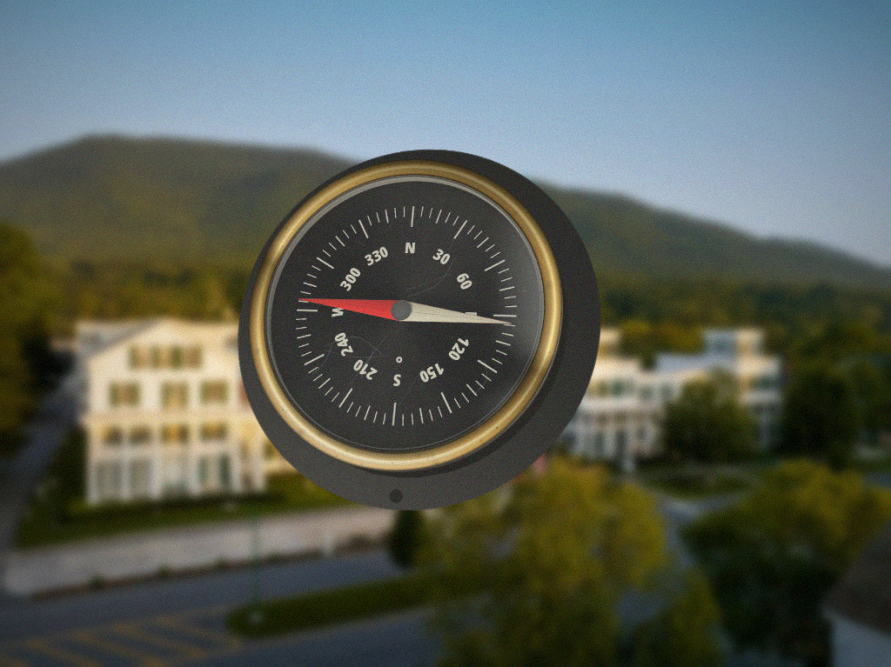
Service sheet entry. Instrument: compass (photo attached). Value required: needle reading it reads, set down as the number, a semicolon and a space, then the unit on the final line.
275; °
